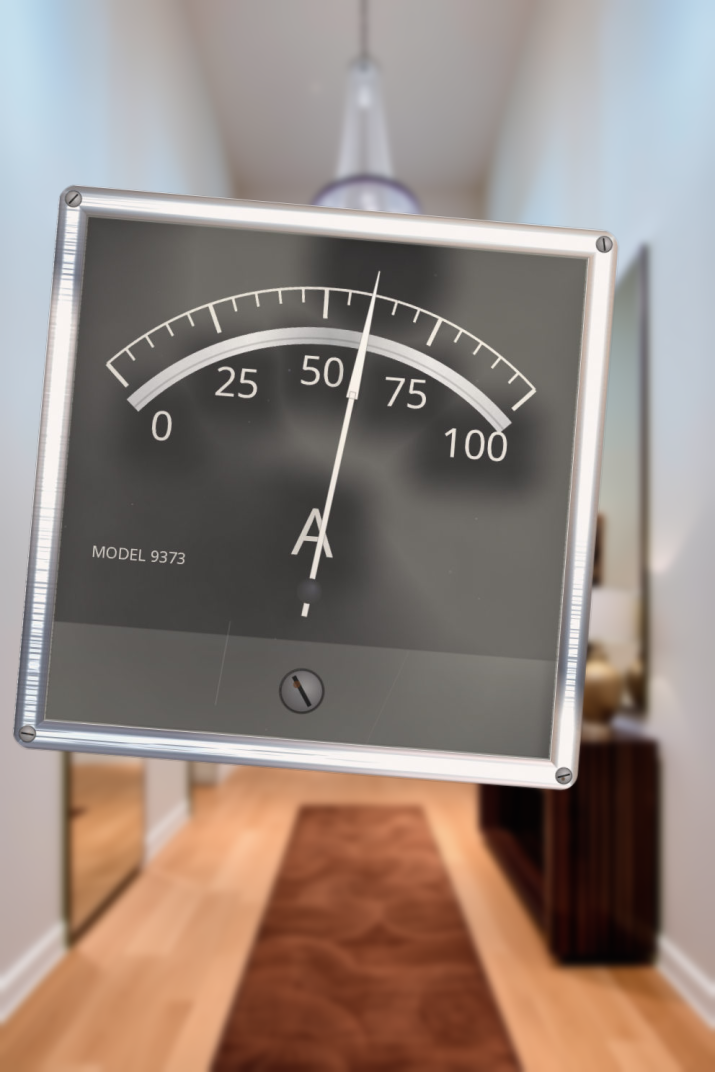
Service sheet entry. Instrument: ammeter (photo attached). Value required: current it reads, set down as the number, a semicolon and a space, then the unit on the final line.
60; A
